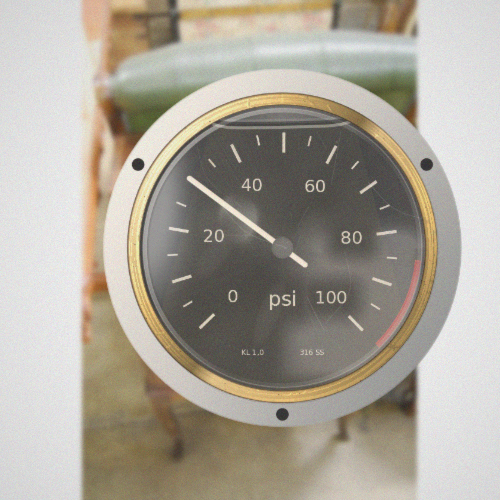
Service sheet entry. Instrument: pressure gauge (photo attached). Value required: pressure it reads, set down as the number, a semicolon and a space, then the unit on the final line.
30; psi
